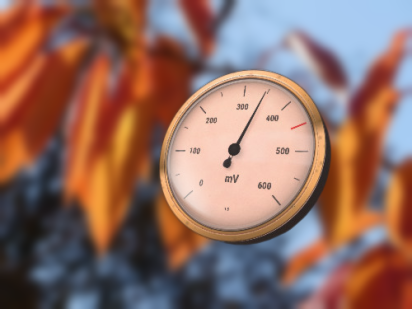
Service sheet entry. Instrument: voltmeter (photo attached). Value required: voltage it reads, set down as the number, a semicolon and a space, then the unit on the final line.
350; mV
